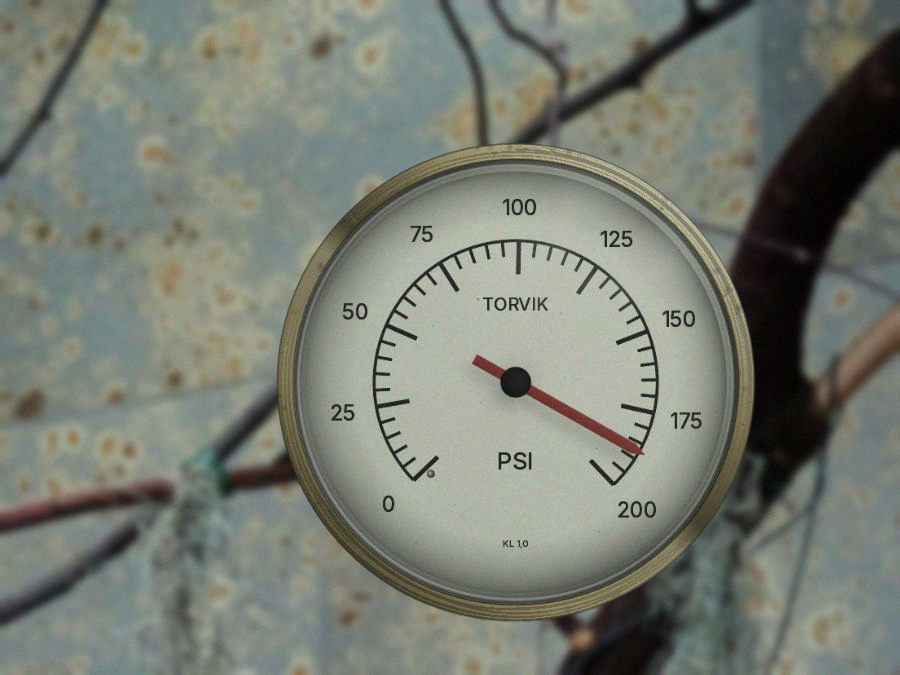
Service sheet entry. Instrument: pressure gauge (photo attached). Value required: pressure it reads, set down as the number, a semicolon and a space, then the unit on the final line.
187.5; psi
